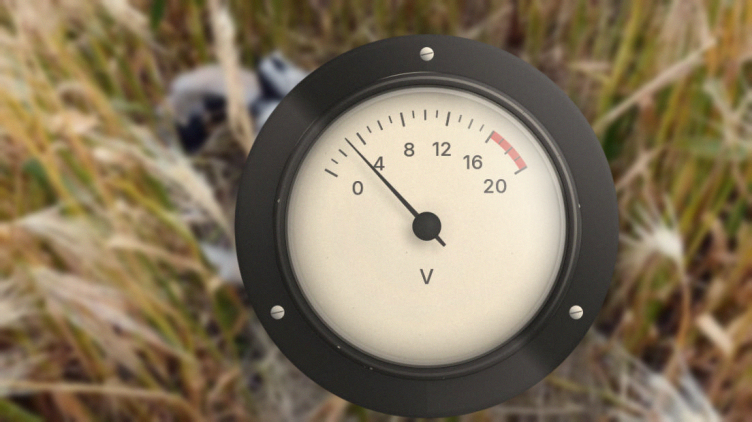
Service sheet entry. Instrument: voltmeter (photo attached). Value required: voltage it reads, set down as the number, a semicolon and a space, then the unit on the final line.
3; V
